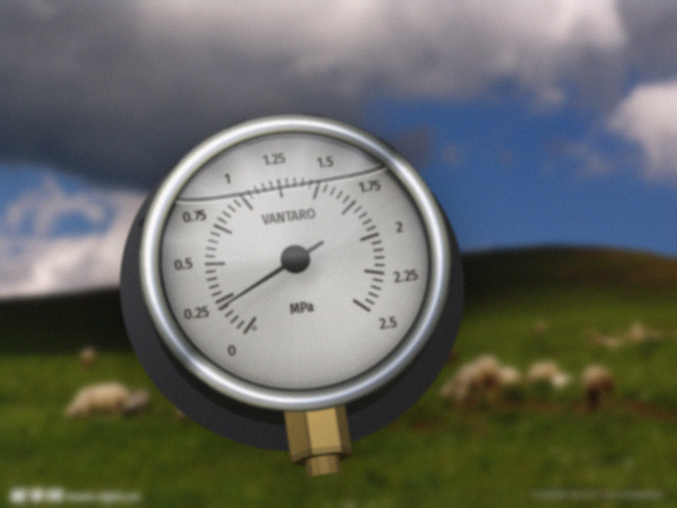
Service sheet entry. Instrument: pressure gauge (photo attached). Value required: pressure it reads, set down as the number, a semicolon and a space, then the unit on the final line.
0.2; MPa
